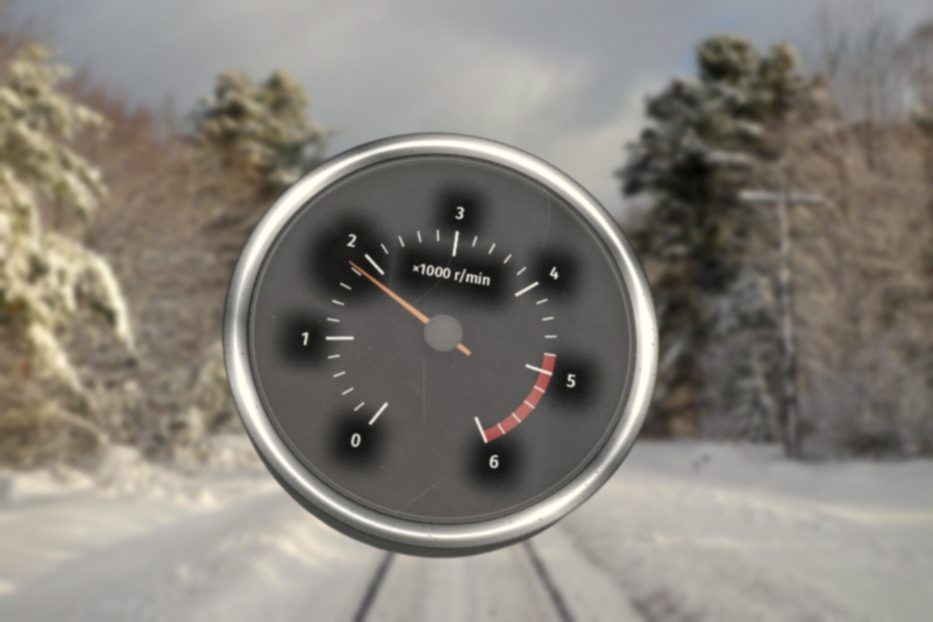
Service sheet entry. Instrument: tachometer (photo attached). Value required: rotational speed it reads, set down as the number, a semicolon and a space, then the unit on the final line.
1800; rpm
